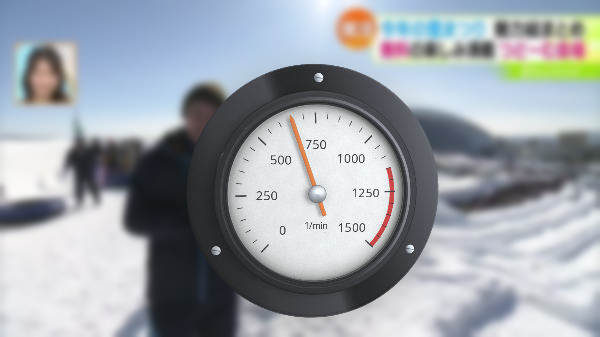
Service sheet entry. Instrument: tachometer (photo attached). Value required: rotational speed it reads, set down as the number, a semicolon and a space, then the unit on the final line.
650; rpm
